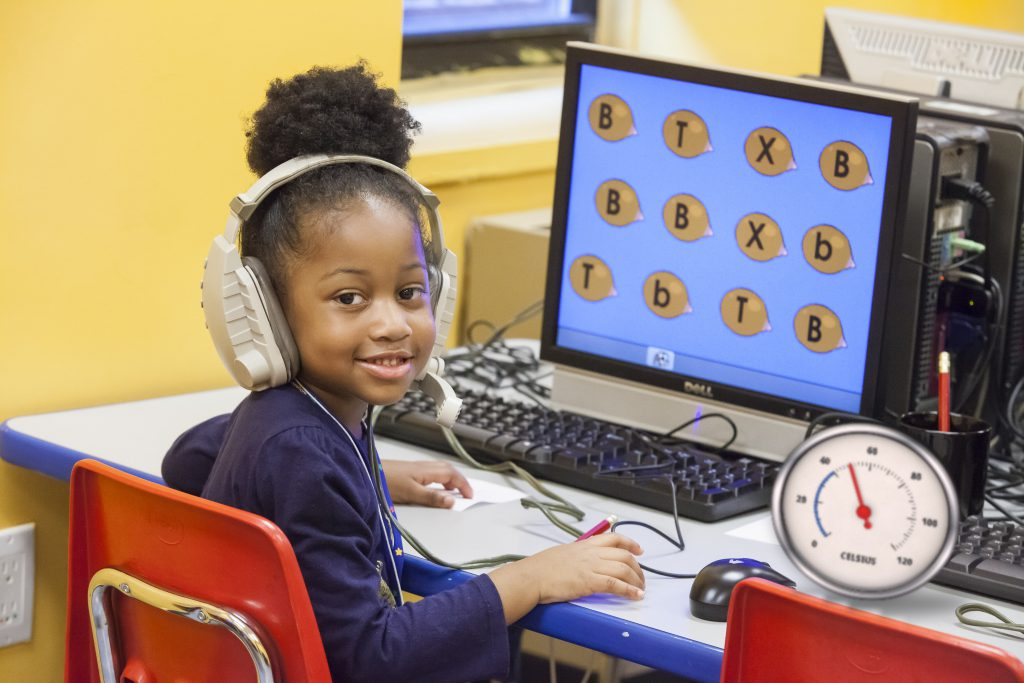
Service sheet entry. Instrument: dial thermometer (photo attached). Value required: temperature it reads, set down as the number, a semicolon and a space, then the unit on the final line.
50; °C
